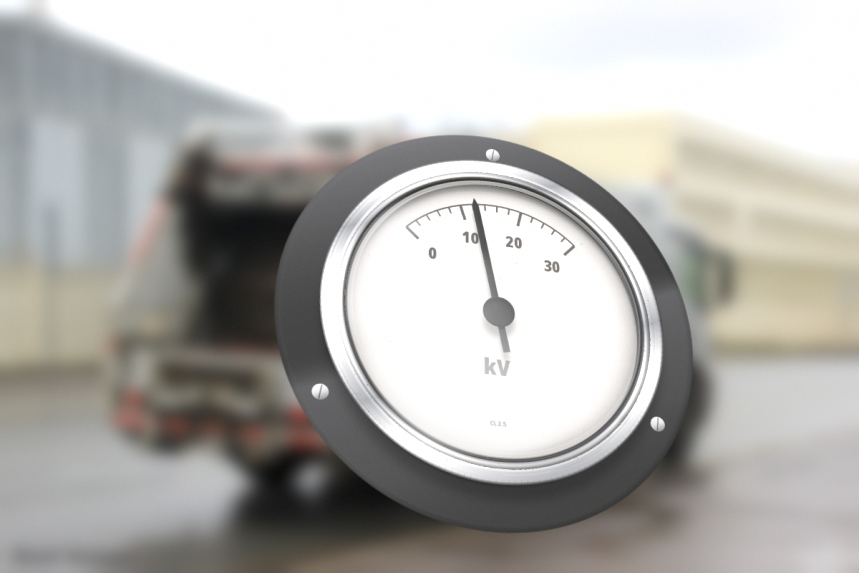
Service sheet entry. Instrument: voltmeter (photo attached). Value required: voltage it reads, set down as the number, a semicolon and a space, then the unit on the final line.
12; kV
